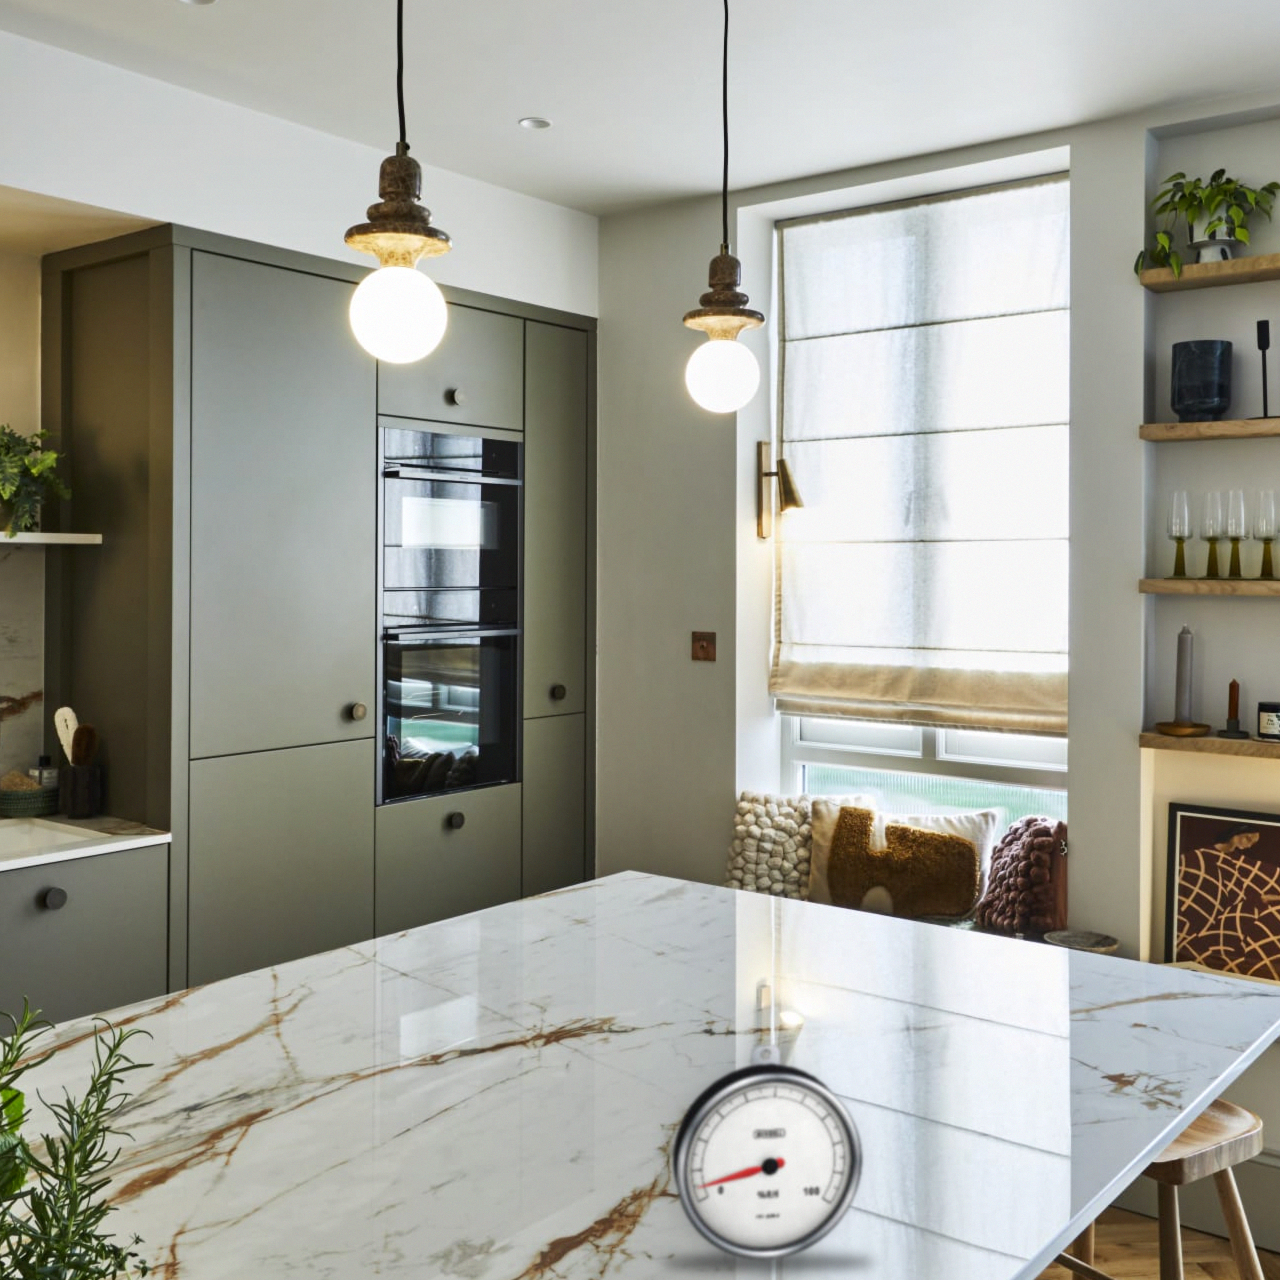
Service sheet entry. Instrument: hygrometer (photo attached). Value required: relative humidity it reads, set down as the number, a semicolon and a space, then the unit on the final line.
5; %
